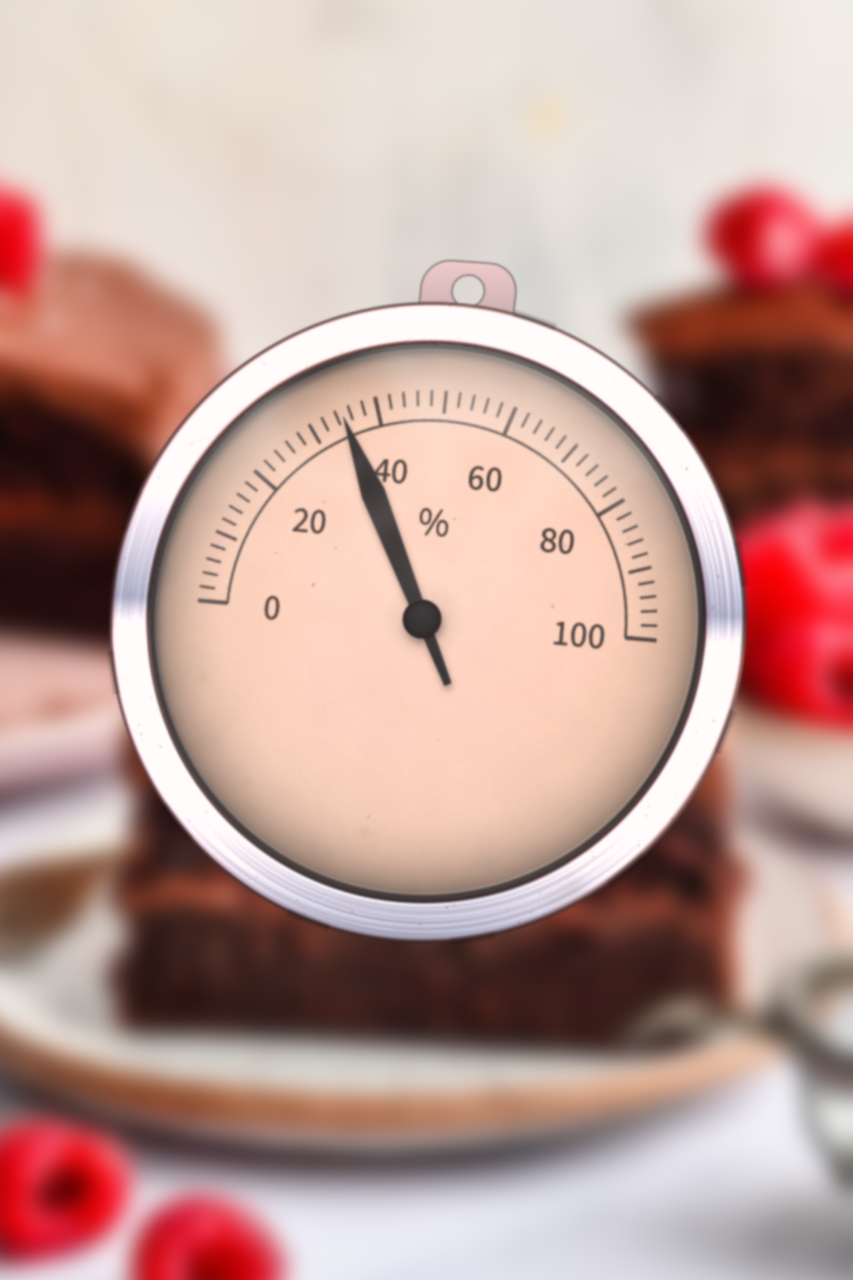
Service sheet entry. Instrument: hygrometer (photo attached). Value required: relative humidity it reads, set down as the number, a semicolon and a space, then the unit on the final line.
35; %
